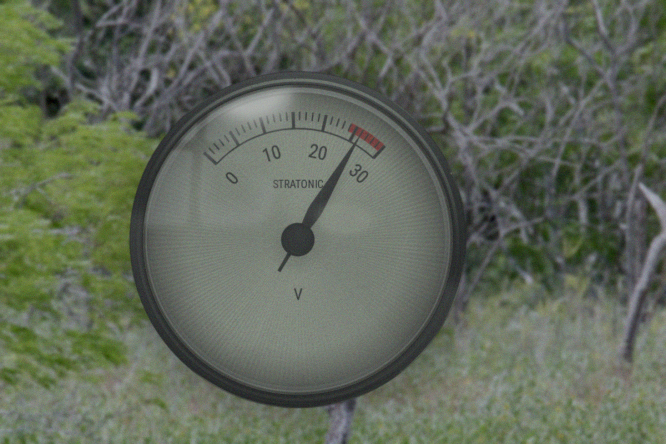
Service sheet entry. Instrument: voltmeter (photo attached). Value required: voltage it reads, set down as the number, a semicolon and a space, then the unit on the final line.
26; V
